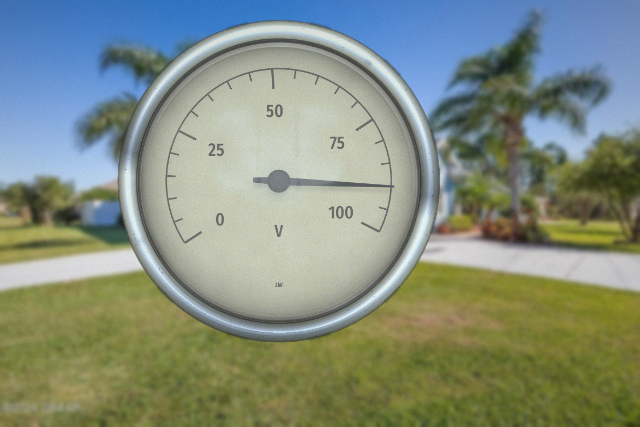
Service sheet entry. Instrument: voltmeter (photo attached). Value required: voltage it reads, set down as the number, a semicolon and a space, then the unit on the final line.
90; V
